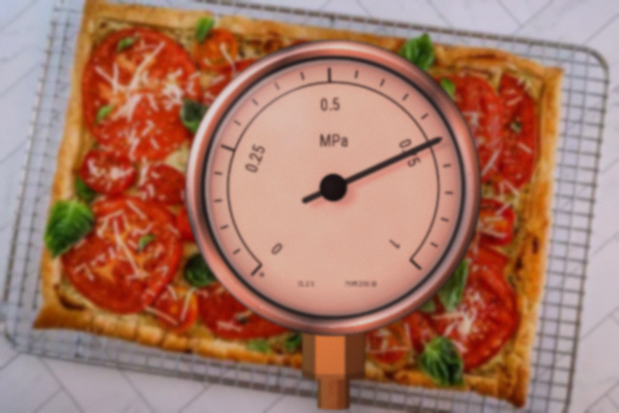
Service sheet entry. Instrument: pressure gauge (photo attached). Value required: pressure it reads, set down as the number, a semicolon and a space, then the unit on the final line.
0.75; MPa
